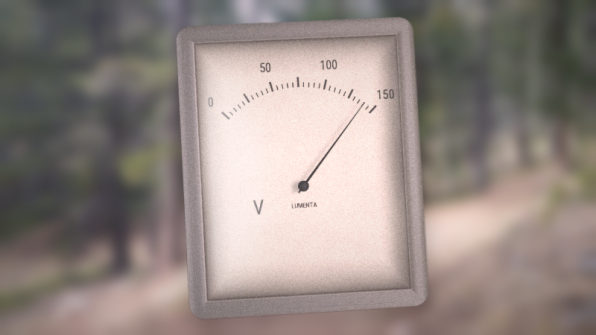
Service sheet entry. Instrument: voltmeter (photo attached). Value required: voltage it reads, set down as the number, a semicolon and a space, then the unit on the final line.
140; V
